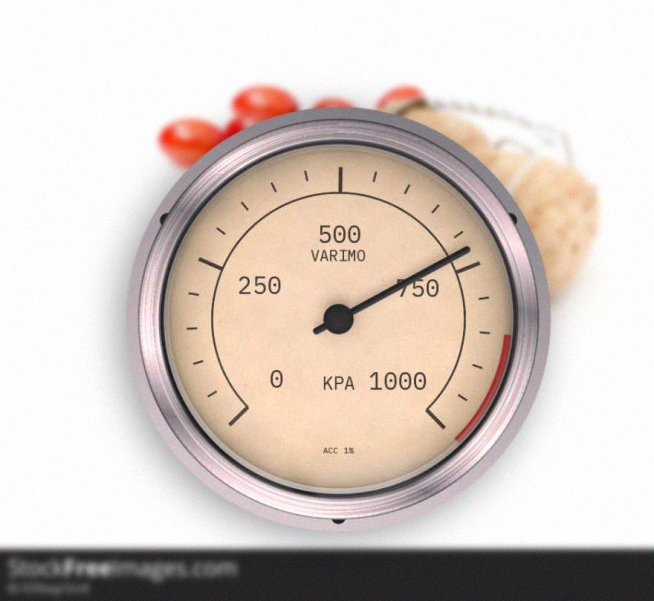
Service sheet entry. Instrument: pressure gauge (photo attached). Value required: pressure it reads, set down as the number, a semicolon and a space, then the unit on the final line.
725; kPa
